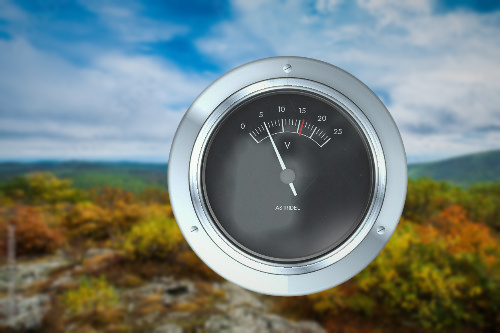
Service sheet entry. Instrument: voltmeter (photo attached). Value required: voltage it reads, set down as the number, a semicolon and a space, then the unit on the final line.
5; V
